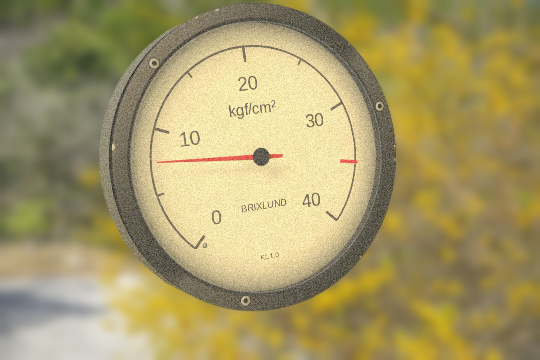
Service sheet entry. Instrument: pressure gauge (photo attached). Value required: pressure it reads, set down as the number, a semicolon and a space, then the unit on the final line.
7.5; kg/cm²
